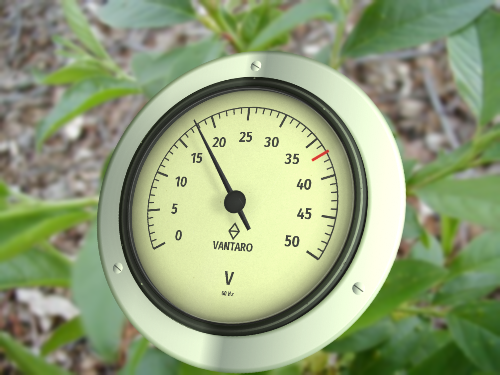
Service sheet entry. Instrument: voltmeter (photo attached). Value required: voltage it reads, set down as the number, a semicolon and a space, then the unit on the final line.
18; V
